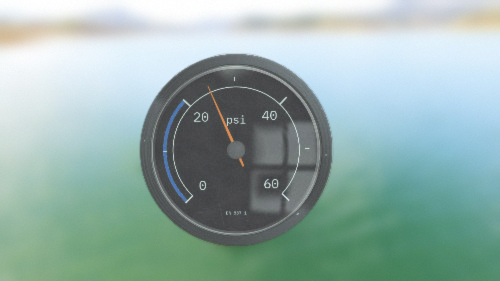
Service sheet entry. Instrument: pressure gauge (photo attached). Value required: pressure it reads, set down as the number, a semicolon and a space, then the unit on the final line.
25; psi
